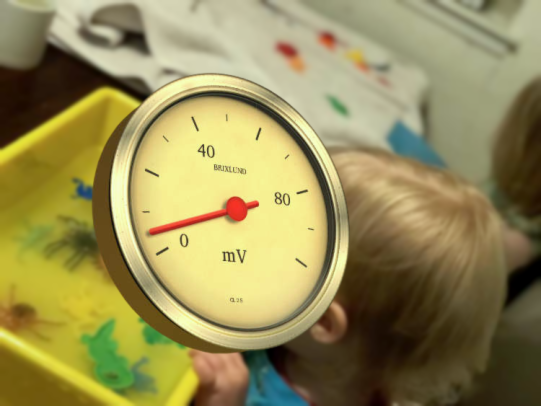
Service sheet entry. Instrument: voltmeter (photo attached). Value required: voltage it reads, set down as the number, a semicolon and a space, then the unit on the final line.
5; mV
